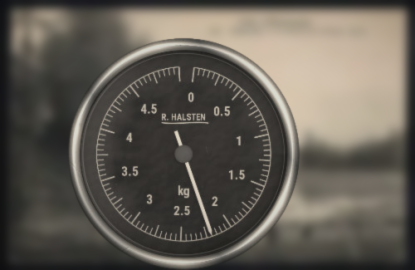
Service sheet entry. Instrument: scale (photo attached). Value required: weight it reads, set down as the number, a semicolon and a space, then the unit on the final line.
2.2; kg
